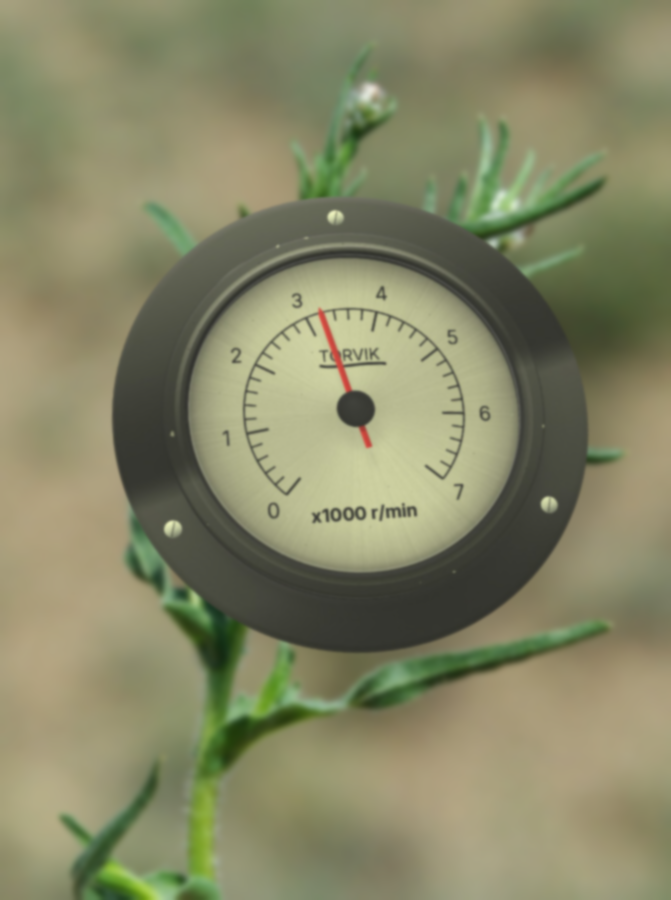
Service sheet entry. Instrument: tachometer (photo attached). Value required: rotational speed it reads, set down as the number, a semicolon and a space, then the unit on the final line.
3200; rpm
